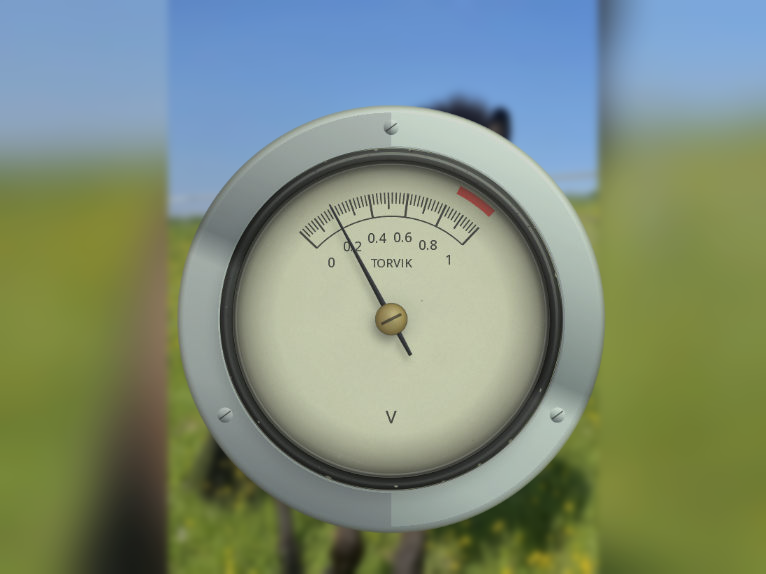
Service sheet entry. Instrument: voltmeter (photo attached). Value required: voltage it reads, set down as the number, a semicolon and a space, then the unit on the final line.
0.2; V
